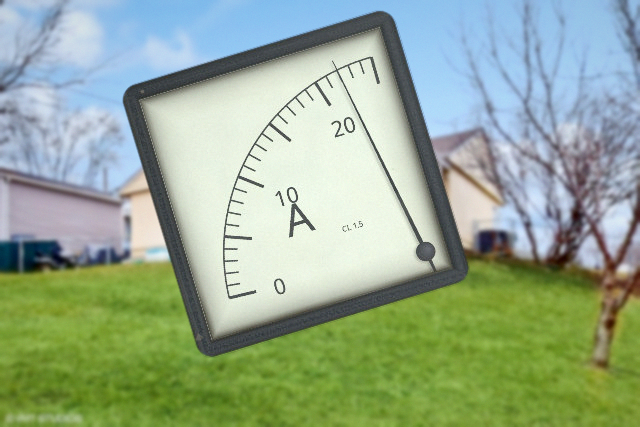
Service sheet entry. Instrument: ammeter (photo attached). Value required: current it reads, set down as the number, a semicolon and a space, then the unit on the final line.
22; A
